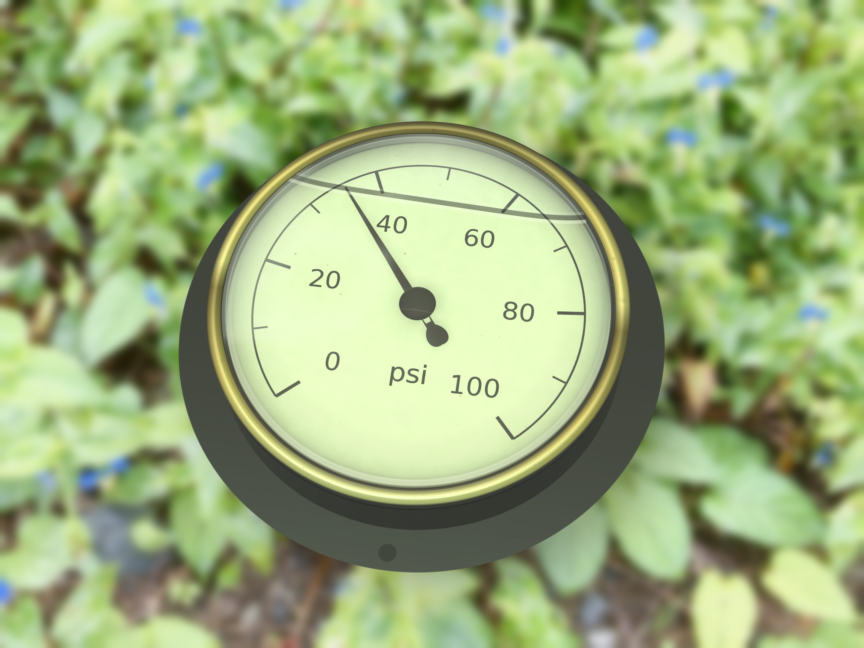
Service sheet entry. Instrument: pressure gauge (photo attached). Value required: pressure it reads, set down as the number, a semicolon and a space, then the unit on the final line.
35; psi
